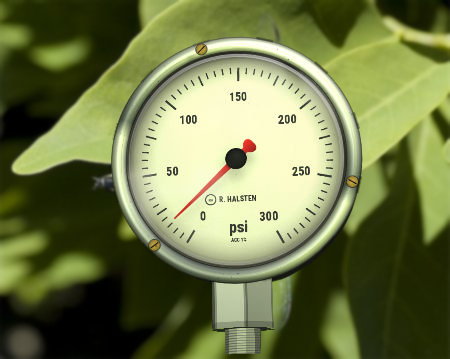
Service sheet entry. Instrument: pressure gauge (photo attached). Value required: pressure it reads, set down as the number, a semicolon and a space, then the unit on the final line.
15; psi
